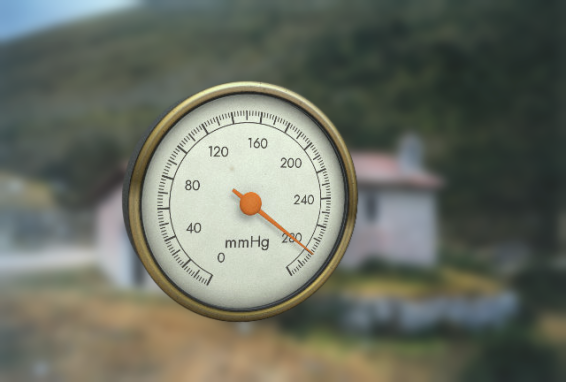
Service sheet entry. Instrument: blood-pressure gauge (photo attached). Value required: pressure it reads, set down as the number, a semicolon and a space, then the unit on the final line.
280; mmHg
